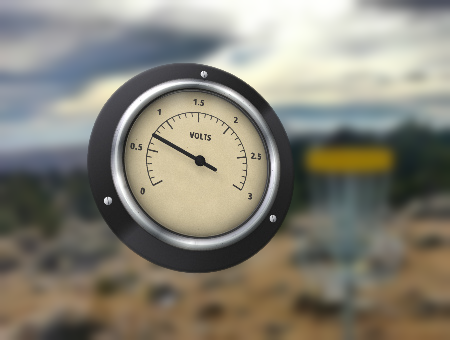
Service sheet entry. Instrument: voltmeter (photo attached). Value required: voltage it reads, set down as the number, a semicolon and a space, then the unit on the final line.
0.7; V
